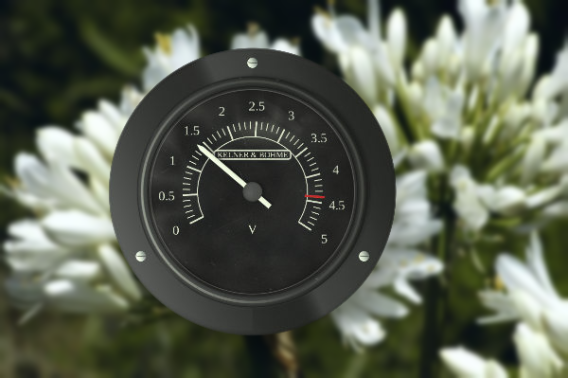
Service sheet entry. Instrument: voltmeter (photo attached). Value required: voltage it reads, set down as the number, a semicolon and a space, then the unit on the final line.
1.4; V
